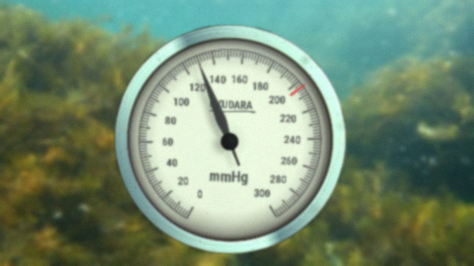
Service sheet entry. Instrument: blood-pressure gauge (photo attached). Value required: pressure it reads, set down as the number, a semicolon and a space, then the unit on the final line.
130; mmHg
